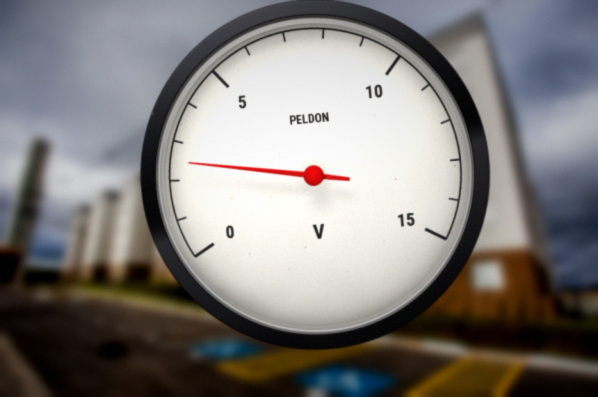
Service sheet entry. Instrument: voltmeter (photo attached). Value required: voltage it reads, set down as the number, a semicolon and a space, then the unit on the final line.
2.5; V
